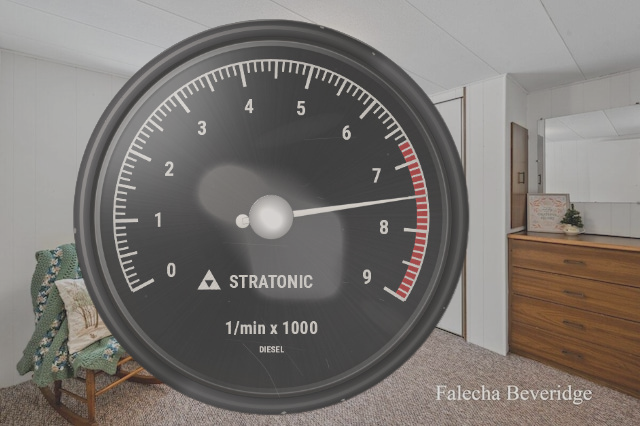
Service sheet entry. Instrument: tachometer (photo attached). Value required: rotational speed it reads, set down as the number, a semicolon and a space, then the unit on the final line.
7500; rpm
